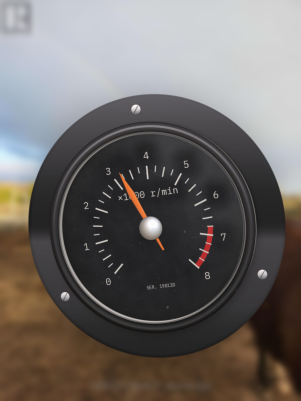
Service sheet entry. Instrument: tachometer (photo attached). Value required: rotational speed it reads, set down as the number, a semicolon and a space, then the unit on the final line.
3250; rpm
